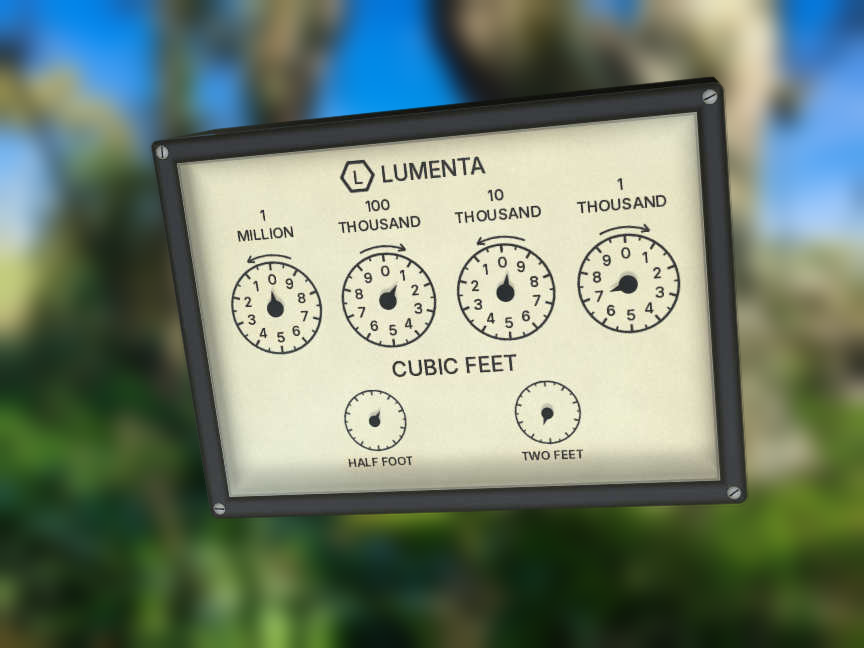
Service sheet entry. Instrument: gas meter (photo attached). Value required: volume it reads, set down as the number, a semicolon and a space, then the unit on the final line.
9700; ft³
